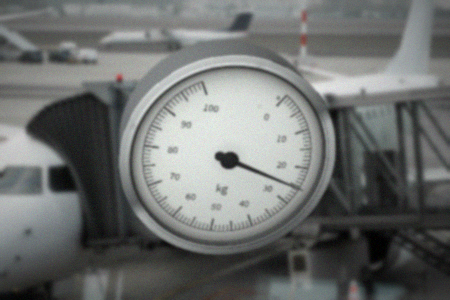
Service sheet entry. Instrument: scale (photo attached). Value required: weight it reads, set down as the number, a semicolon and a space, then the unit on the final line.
25; kg
